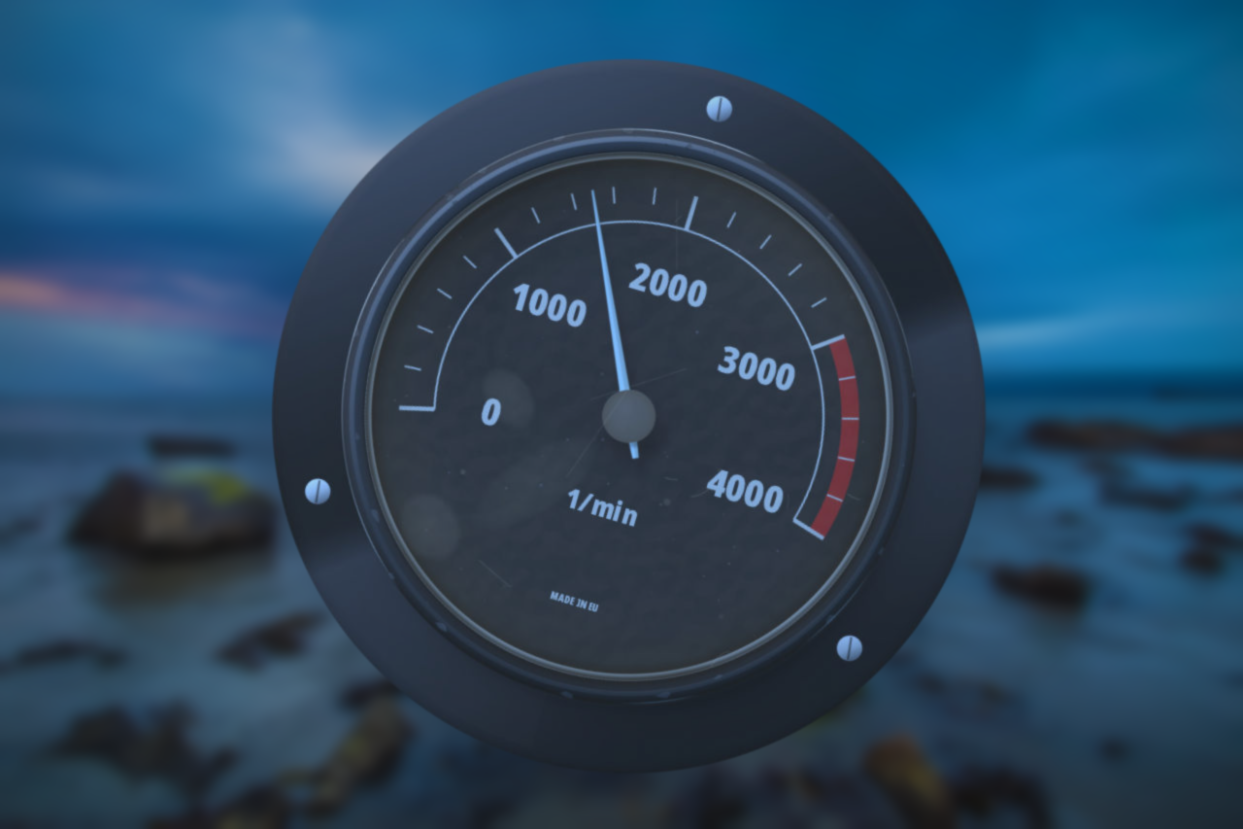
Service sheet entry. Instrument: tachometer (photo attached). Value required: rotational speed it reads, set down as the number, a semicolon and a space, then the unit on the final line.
1500; rpm
